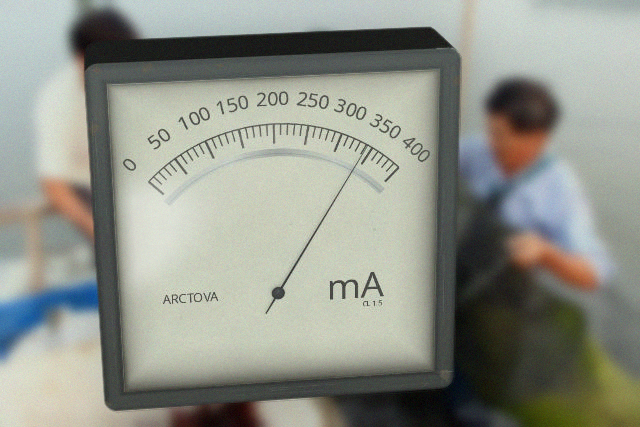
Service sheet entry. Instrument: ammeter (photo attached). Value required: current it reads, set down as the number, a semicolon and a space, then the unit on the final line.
340; mA
